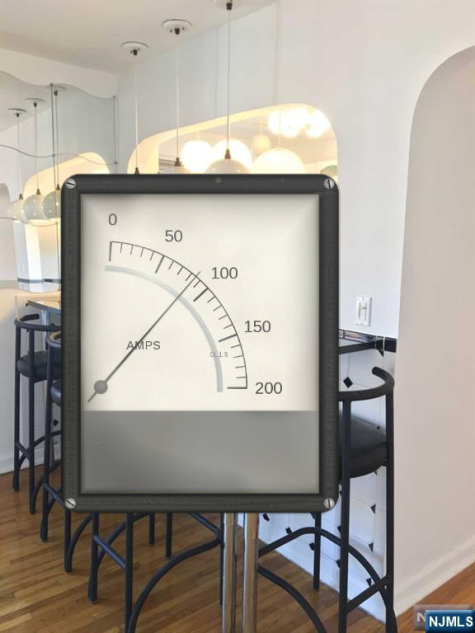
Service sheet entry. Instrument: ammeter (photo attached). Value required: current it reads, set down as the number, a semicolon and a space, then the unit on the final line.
85; A
